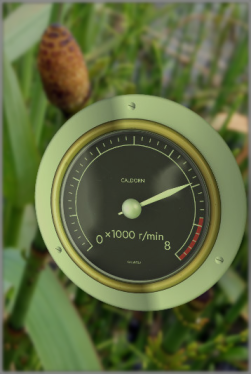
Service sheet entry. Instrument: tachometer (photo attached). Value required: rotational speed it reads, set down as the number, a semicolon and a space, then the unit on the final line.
5900; rpm
